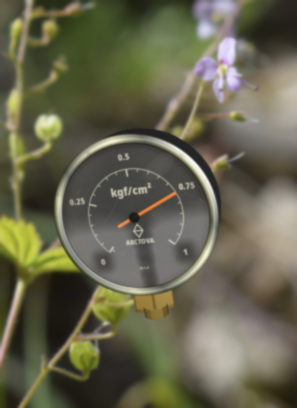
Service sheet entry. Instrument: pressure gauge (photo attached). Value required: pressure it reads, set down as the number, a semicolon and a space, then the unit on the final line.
0.75; kg/cm²
